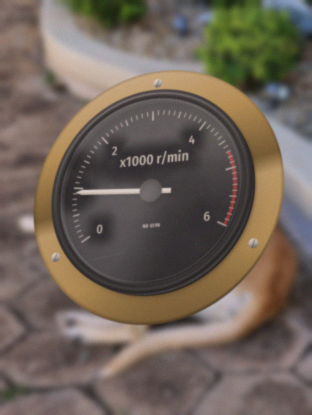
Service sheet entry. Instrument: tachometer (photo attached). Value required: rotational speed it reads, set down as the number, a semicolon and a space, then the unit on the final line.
900; rpm
